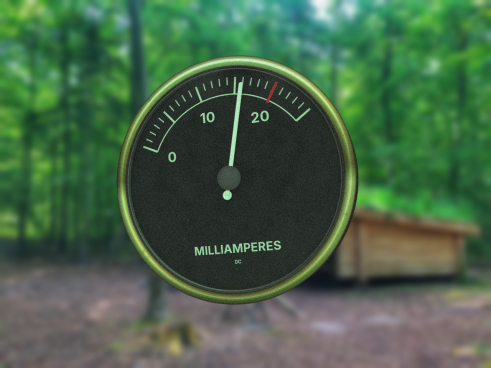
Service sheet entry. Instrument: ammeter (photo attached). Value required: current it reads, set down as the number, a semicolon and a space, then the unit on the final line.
16; mA
